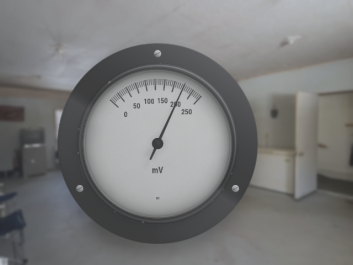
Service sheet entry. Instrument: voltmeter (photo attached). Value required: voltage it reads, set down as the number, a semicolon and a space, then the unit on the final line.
200; mV
